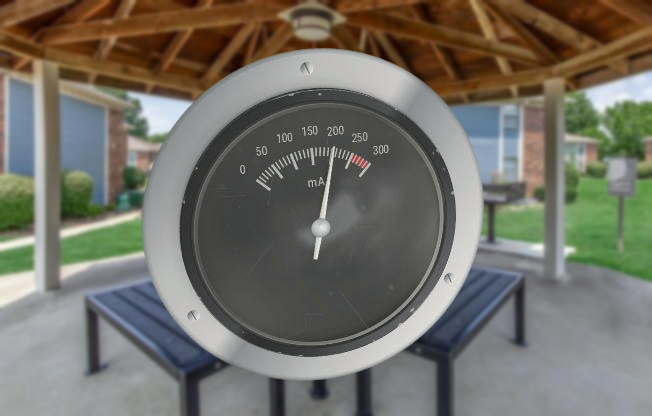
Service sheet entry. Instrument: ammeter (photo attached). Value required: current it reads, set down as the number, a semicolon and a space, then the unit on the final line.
200; mA
